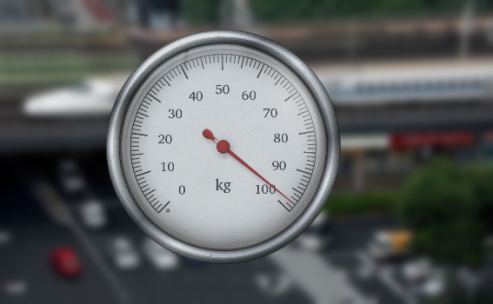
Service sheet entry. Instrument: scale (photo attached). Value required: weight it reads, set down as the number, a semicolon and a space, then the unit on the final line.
98; kg
